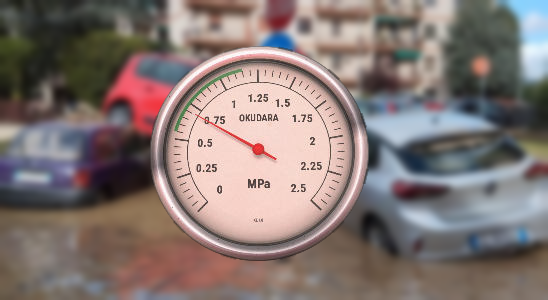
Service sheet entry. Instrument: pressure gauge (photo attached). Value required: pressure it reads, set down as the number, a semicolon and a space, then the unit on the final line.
0.7; MPa
